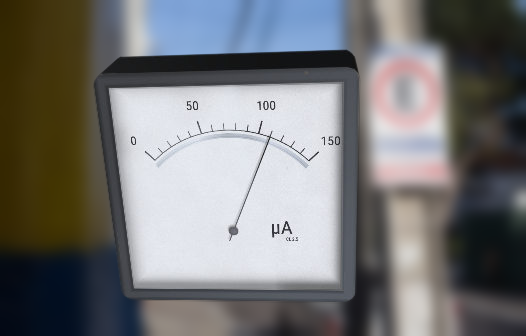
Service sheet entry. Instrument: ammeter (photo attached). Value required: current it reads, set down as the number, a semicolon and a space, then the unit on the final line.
110; µA
